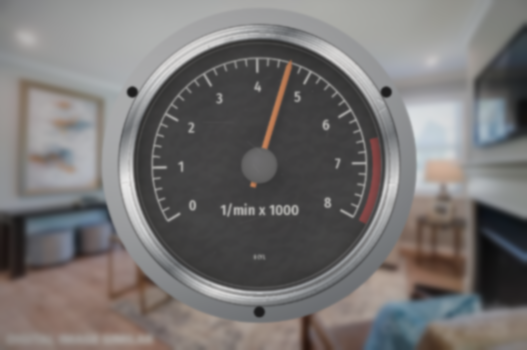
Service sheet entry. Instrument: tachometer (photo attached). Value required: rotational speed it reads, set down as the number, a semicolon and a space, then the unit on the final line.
4600; rpm
